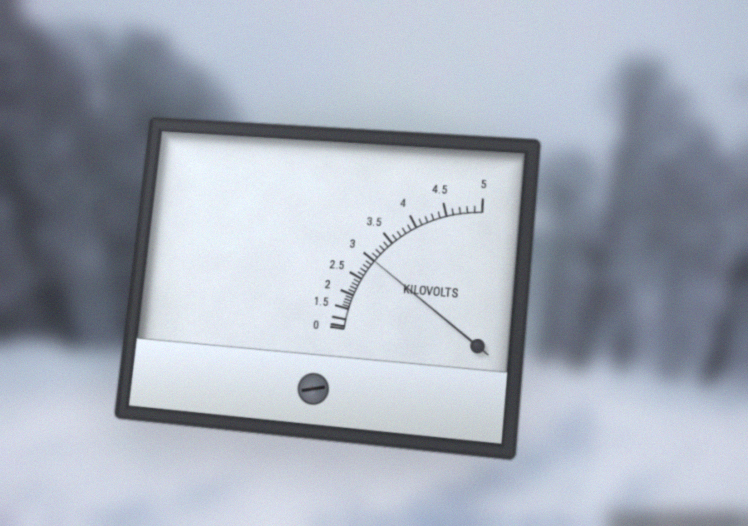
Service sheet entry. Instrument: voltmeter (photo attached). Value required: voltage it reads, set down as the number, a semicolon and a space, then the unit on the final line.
3; kV
